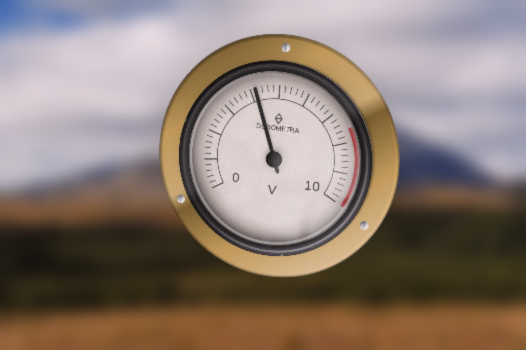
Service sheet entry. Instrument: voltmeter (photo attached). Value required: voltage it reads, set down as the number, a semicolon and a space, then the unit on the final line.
4.2; V
